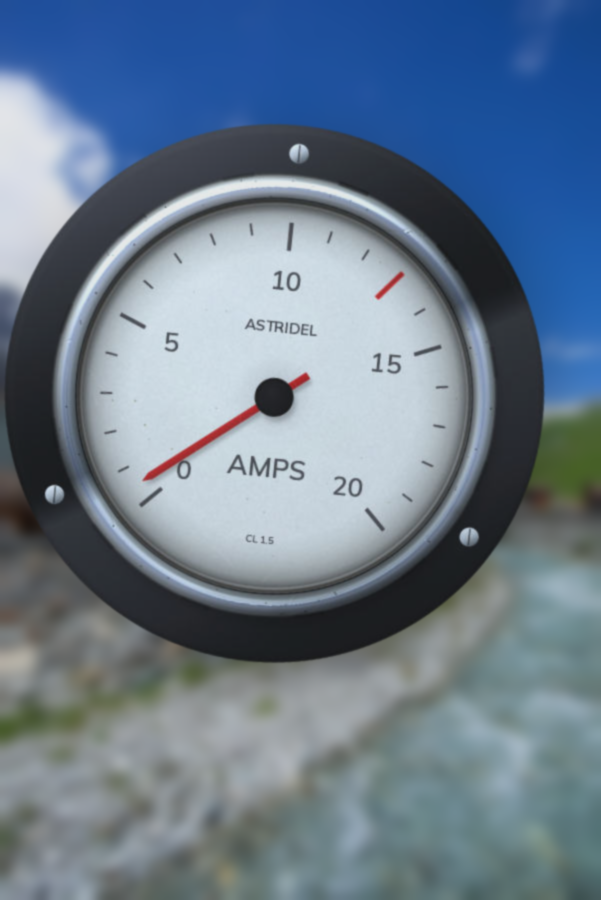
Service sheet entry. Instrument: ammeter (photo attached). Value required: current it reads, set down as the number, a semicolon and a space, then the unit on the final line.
0.5; A
